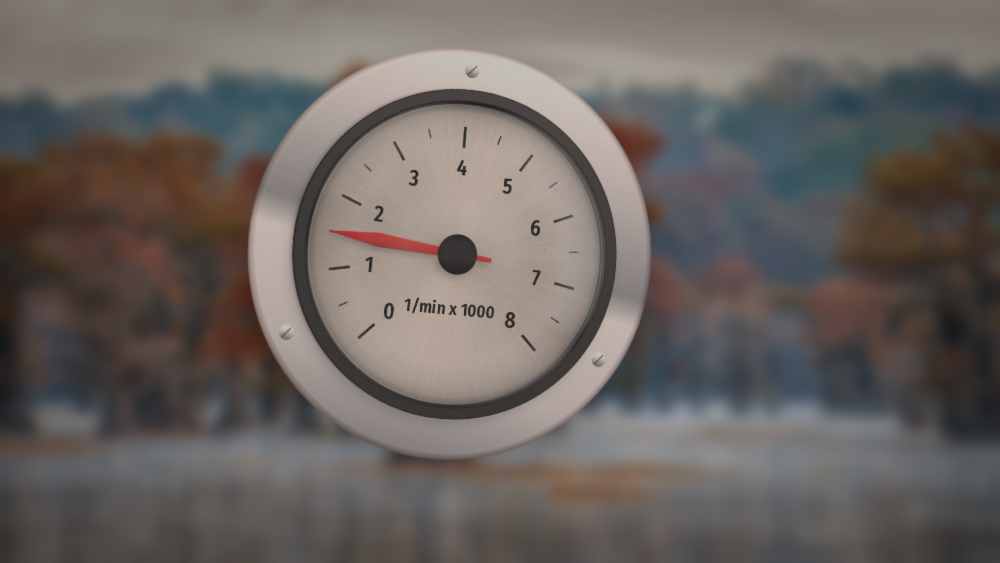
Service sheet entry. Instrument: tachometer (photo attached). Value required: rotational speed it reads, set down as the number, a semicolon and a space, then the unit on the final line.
1500; rpm
